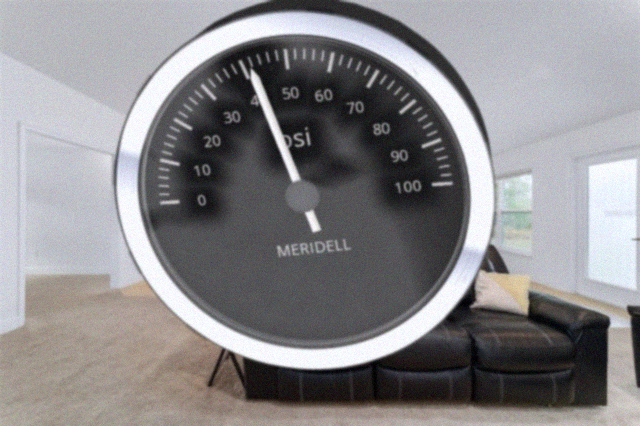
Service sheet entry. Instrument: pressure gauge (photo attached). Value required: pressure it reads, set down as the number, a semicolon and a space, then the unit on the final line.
42; psi
